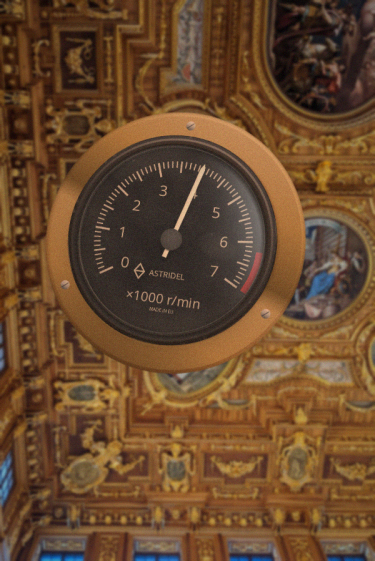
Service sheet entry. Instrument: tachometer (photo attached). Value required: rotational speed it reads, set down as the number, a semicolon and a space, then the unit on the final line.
4000; rpm
